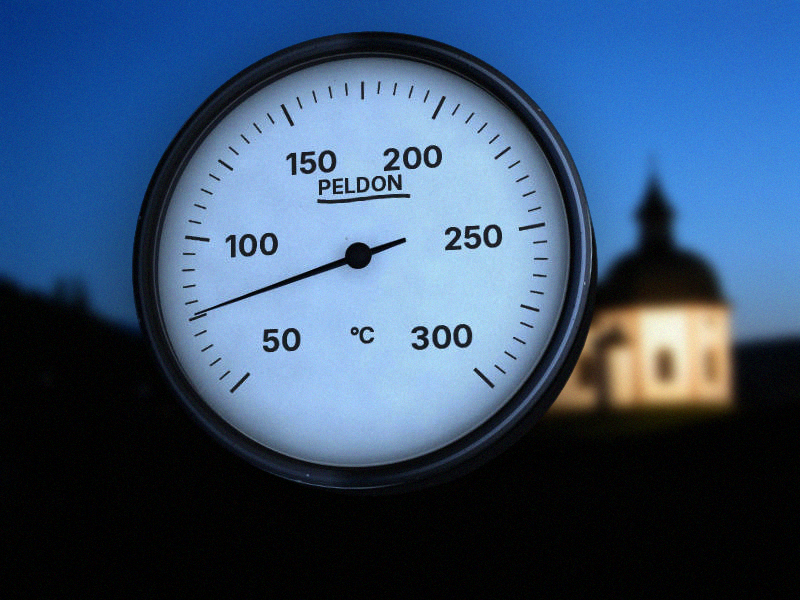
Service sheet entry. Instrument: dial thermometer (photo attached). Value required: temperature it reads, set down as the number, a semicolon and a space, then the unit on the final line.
75; °C
